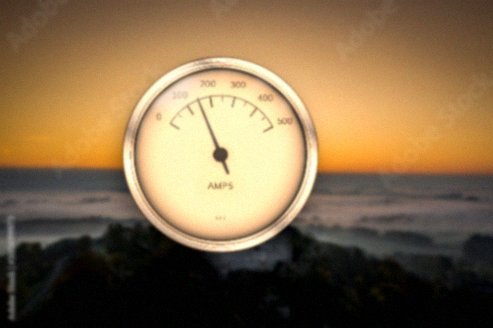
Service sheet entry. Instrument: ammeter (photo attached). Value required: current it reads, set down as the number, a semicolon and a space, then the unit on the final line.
150; A
